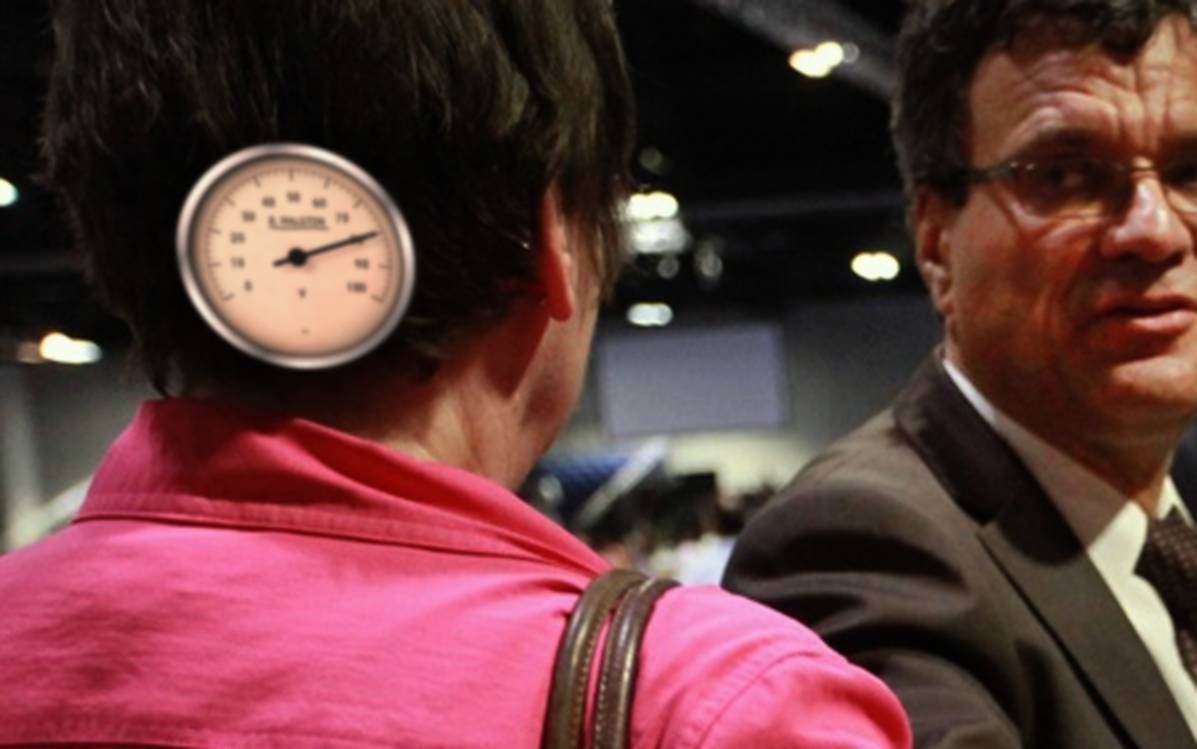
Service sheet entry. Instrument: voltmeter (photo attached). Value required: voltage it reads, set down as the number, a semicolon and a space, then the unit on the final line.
80; V
